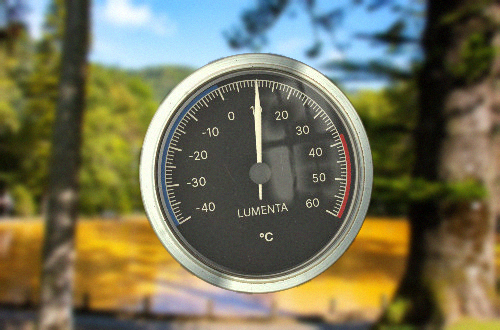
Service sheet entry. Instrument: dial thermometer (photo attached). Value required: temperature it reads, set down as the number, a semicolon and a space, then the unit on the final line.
10; °C
